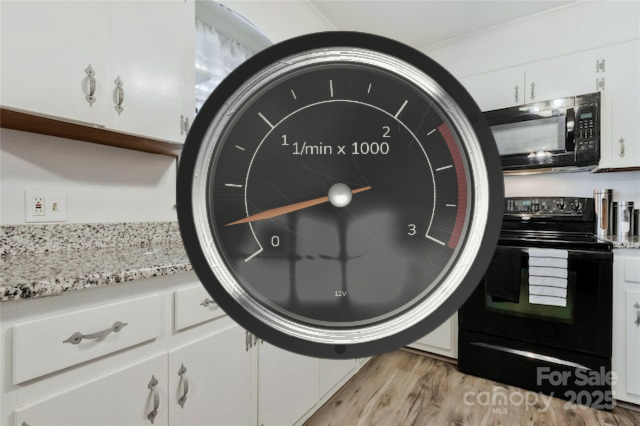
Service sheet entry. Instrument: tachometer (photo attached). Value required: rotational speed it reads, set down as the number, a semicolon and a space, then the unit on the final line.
250; rpm
